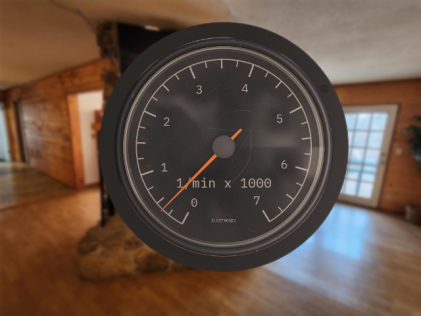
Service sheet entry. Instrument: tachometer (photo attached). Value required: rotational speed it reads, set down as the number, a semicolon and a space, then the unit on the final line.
375; rpm
